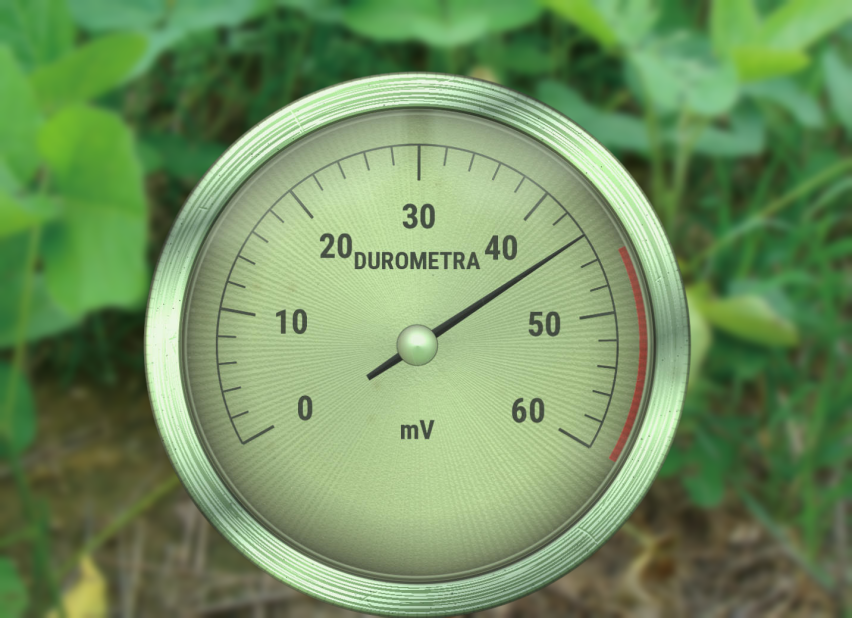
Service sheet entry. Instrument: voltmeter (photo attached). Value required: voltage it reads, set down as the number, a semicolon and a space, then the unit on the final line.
44; mV
